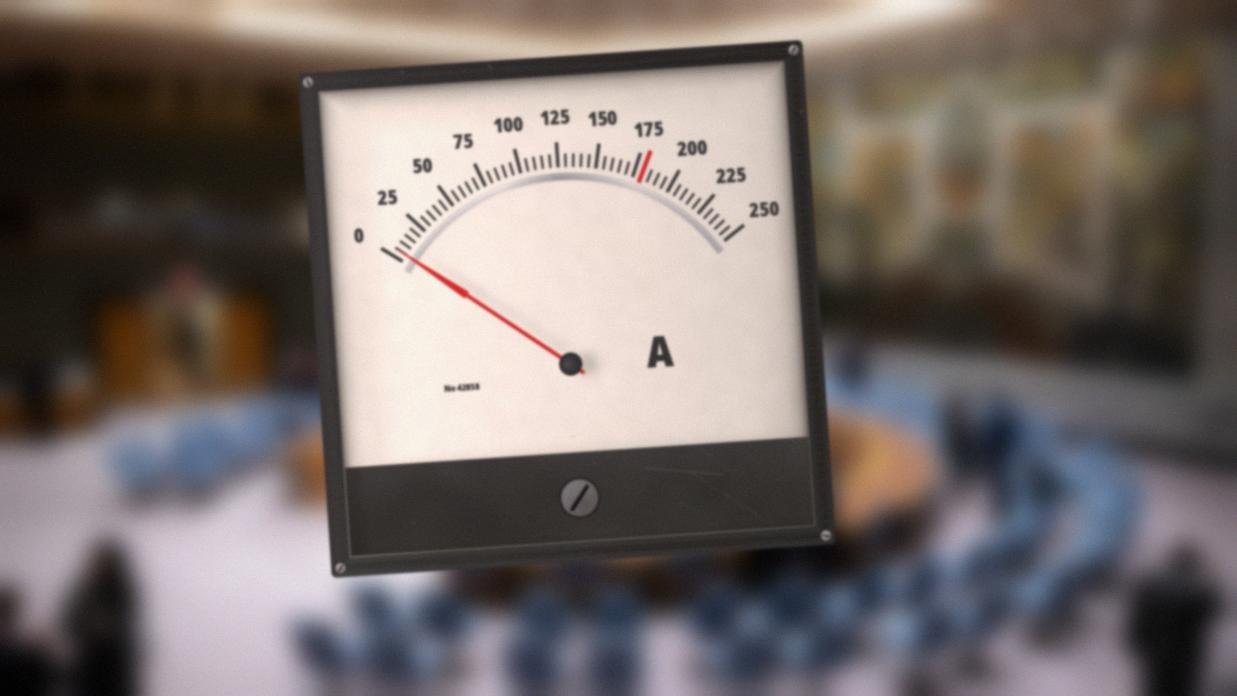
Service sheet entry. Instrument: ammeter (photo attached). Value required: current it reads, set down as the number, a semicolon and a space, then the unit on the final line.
5; A
